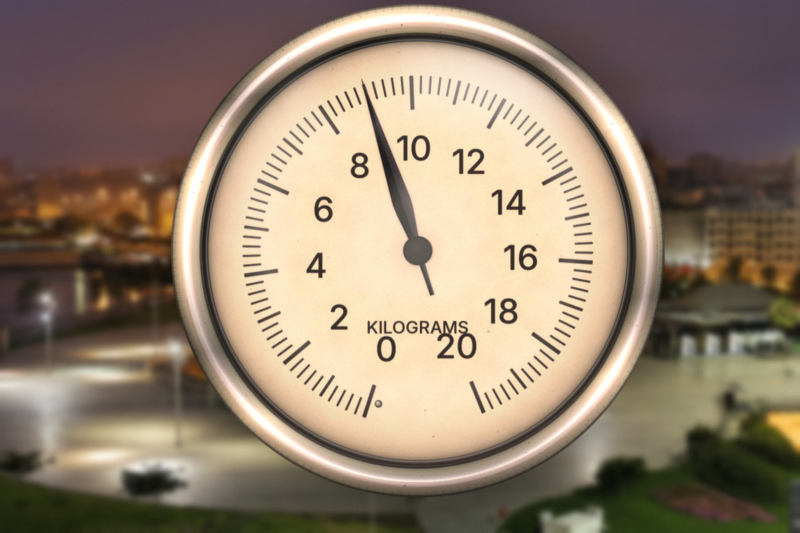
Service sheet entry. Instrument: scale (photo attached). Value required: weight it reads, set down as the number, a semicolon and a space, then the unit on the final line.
9; kg
